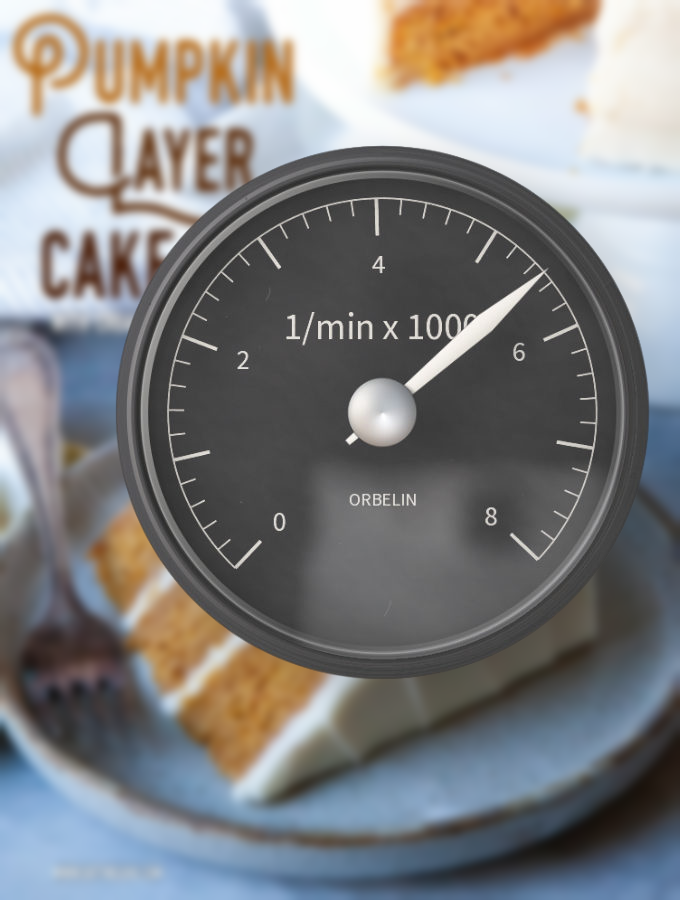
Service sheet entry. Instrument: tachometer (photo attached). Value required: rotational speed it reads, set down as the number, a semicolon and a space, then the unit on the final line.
5500; rpm
